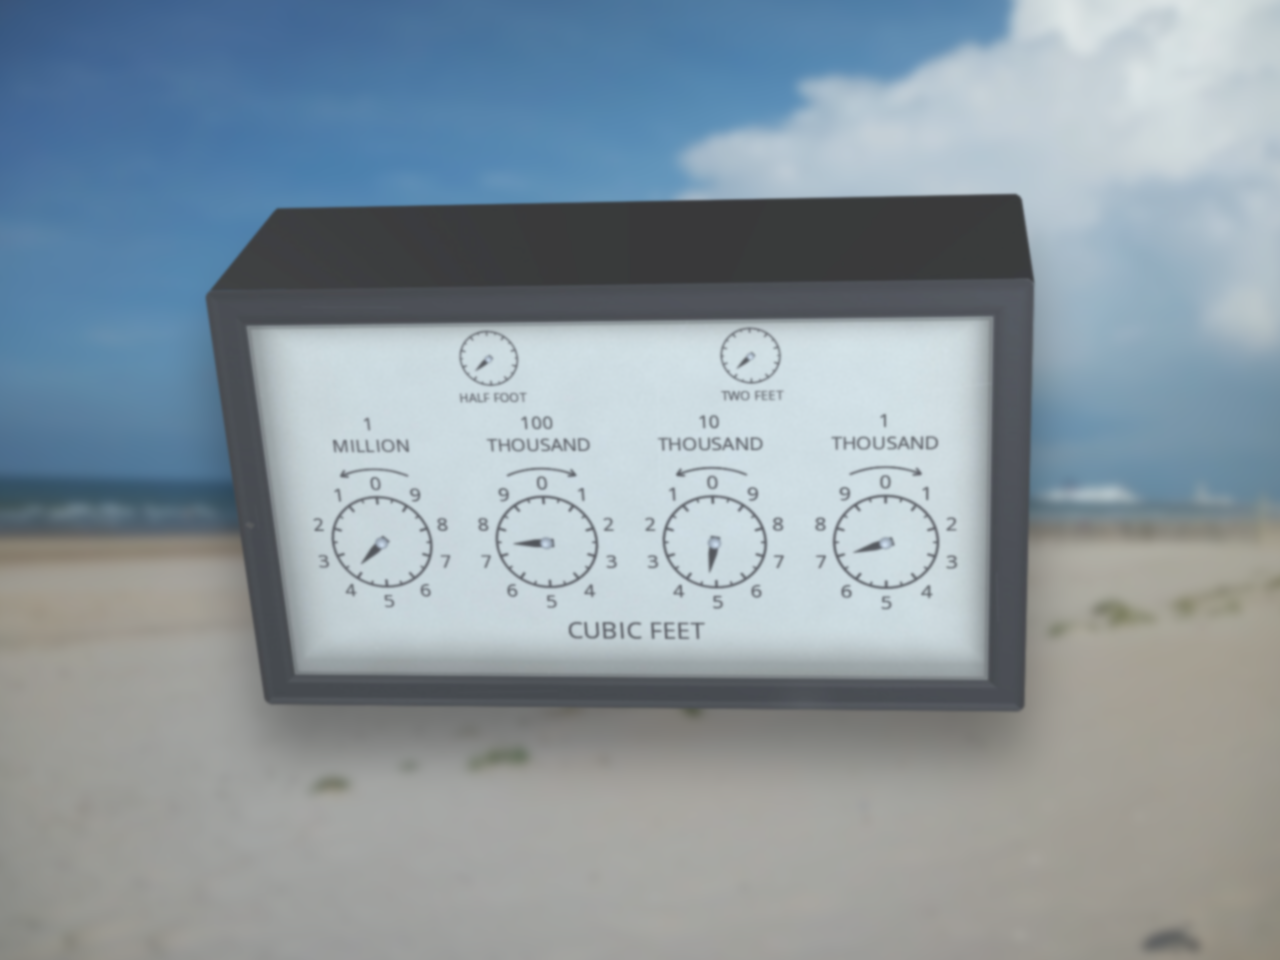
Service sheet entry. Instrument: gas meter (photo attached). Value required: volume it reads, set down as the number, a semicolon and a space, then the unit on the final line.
374700; ft³
